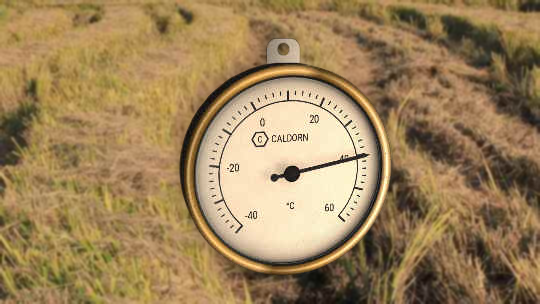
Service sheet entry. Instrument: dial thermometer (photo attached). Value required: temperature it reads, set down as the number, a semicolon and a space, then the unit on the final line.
40; °C
